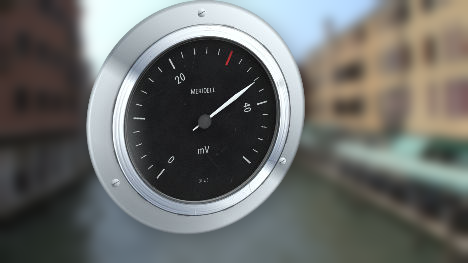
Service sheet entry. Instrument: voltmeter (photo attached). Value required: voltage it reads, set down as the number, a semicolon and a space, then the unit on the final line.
36; mV
